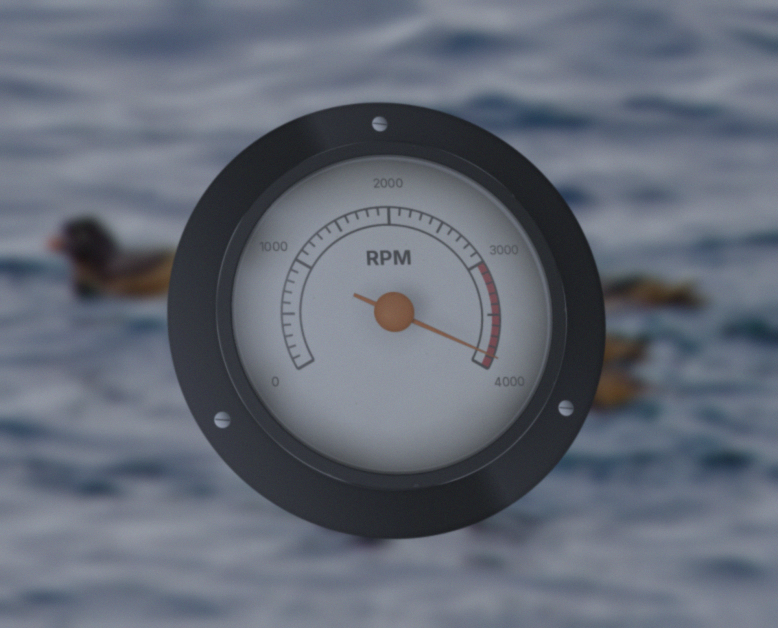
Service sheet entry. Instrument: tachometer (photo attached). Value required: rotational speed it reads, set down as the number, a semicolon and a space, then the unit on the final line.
3900; rpm
